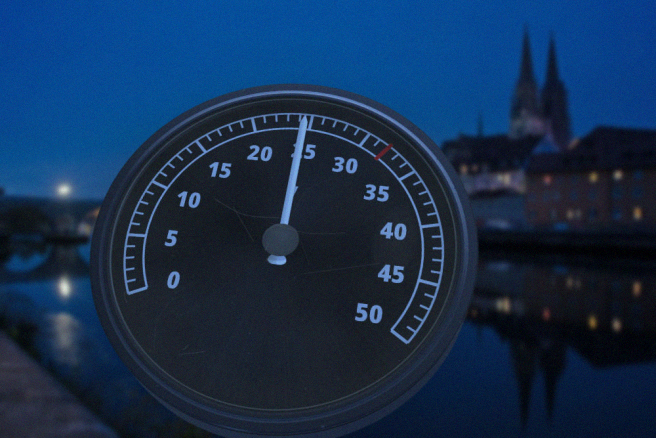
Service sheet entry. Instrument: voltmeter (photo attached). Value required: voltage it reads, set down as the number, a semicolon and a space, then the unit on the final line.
24.5; V
